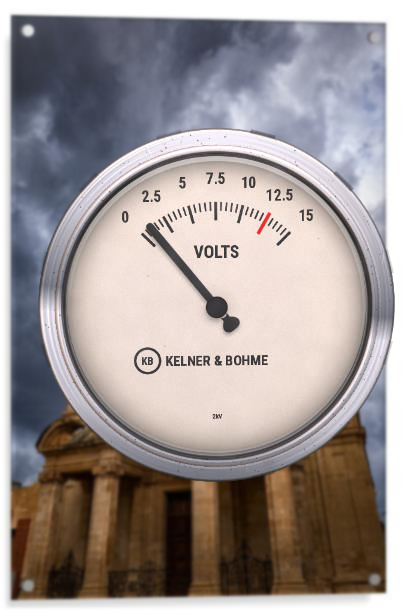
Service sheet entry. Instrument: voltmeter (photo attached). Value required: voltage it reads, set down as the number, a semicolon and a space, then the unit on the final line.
1; V
